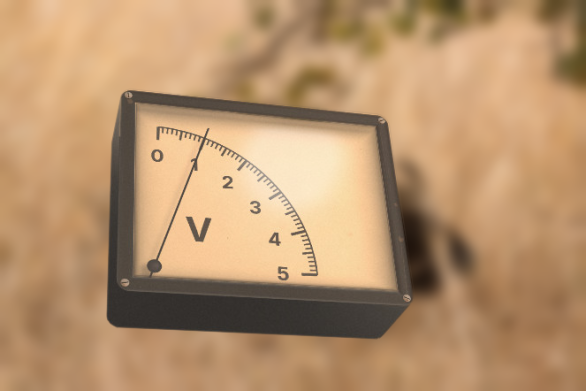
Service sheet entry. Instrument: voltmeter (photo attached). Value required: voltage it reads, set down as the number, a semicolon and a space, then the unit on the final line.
1; V
